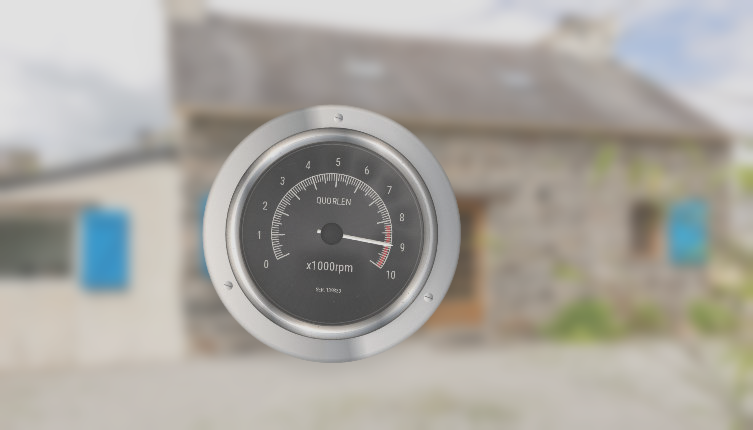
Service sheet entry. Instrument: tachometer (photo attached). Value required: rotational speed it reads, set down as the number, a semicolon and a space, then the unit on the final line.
9000; rpm
